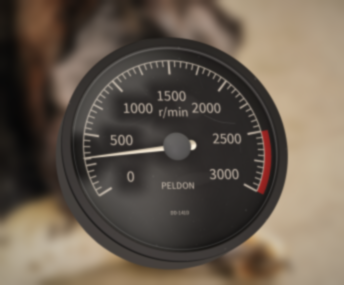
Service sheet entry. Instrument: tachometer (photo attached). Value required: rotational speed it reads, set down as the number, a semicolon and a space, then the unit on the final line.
300; rpm
